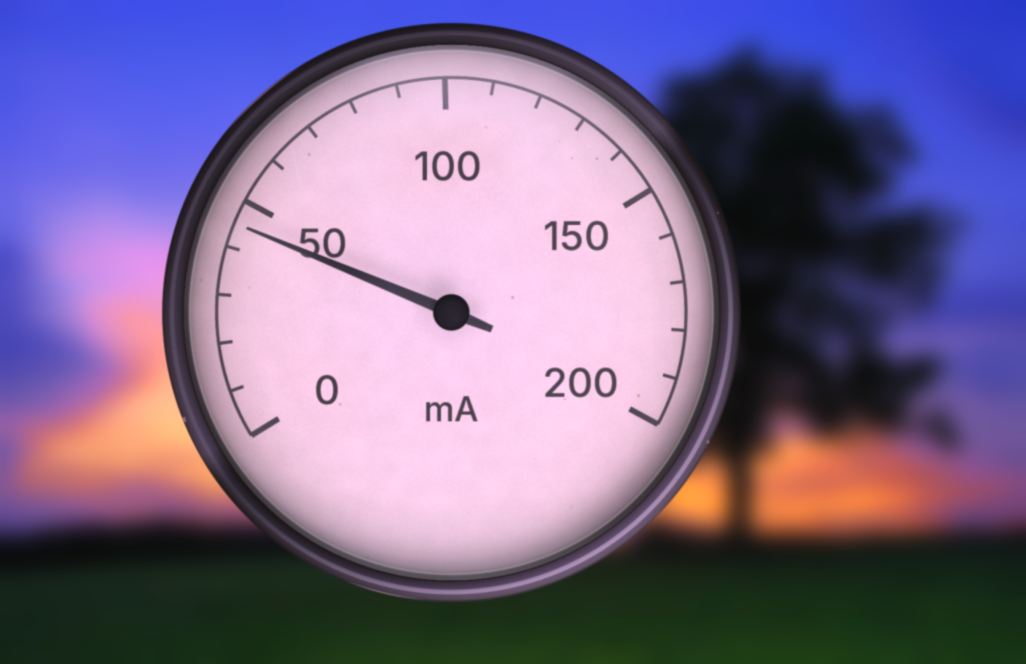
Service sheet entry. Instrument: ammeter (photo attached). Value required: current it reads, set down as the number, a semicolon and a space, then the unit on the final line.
45; mA
